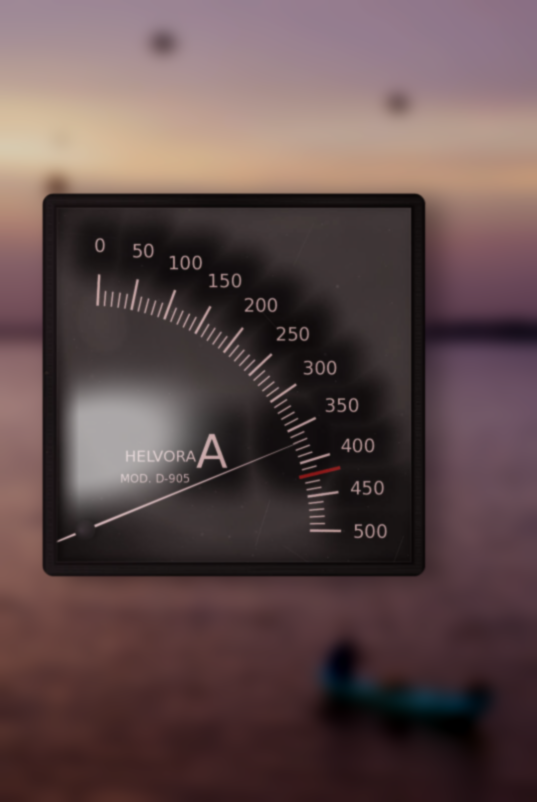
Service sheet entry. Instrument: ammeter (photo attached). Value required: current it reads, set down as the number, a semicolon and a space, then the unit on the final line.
370; A
